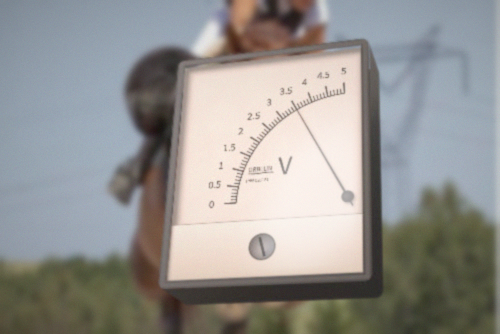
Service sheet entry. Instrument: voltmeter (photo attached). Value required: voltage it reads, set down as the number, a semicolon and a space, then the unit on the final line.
3.5; V
